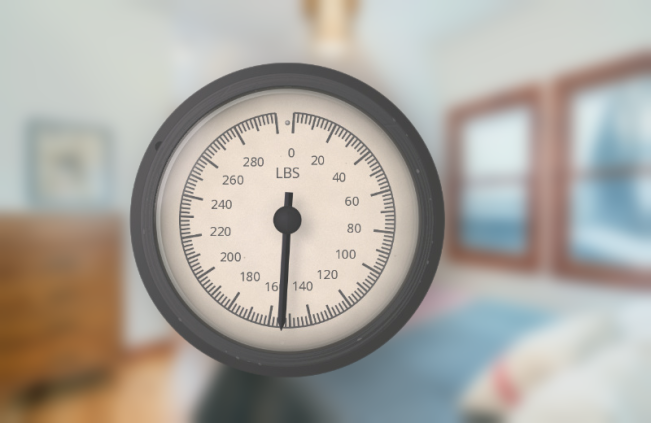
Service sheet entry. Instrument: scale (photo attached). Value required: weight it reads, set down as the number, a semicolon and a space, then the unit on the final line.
154; lb
